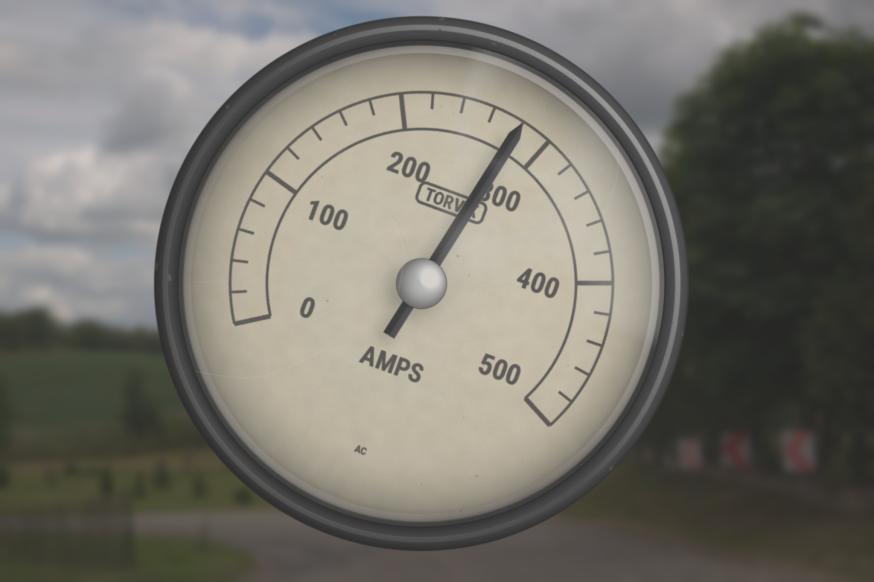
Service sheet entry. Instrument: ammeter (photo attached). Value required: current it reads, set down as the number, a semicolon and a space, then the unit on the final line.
280; A
